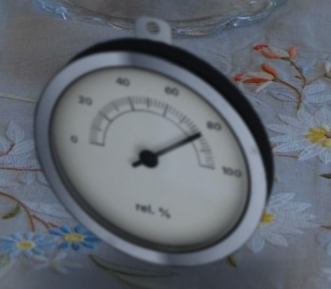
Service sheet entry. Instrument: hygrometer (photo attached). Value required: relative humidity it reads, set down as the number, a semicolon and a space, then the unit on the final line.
80; %
